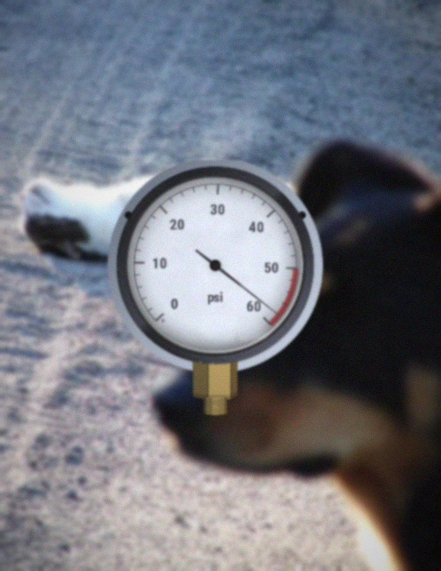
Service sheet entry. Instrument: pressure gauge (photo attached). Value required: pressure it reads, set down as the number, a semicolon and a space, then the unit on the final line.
58; psi
